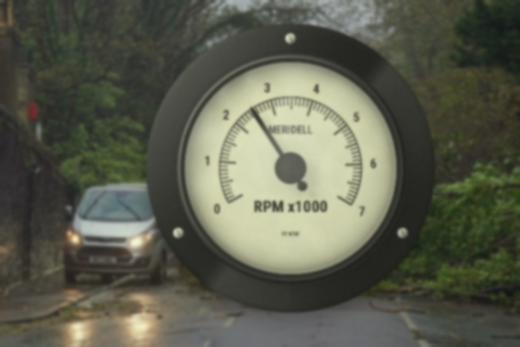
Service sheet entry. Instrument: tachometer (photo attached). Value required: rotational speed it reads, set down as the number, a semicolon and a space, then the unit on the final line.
2500; rpm
